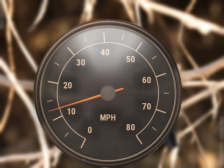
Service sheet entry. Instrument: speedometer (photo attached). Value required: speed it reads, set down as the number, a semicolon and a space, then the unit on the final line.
12.5; mph
